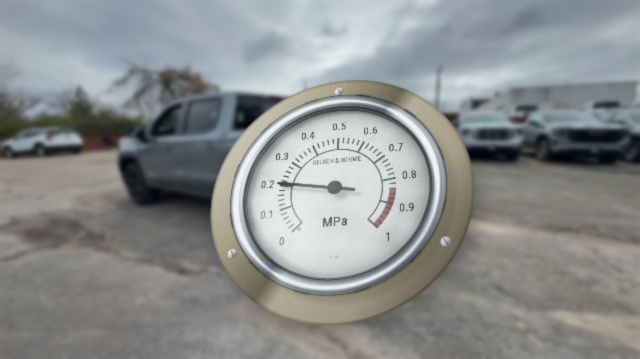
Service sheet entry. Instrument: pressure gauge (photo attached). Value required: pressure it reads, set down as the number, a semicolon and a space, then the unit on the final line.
0.2; MPa
